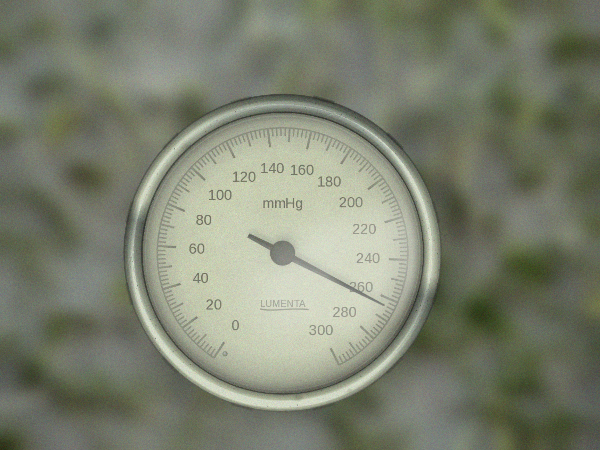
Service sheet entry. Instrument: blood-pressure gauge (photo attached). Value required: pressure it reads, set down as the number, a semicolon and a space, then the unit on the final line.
264; mmHg
